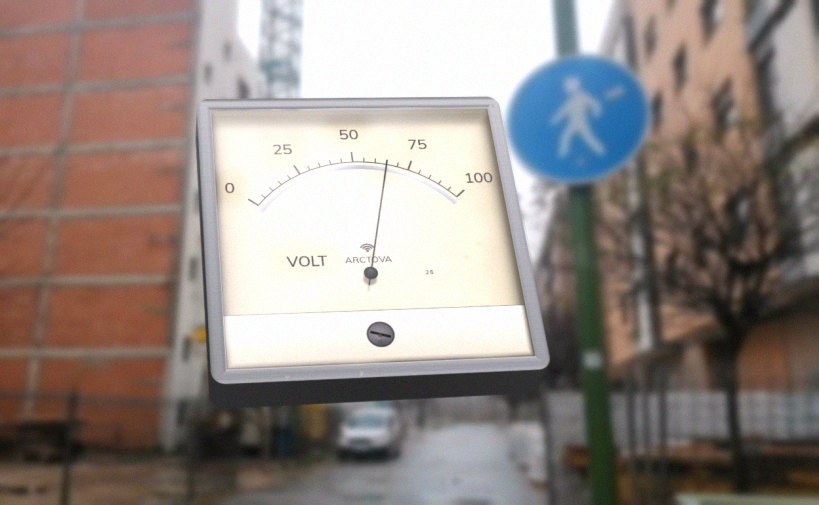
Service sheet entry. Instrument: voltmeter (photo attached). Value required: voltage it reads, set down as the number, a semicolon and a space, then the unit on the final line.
65; V
